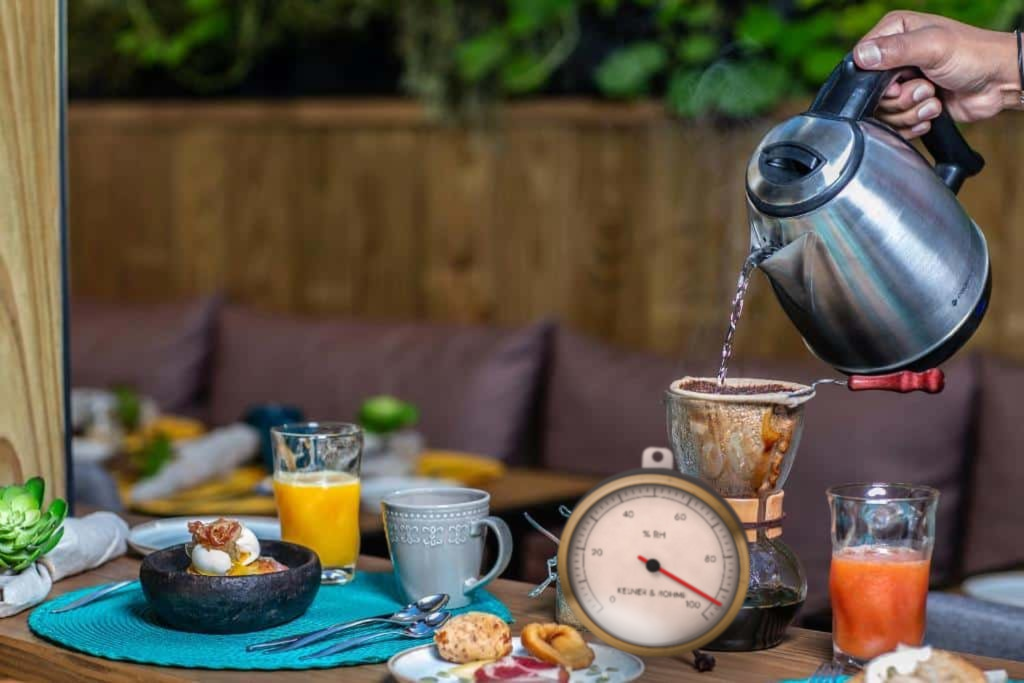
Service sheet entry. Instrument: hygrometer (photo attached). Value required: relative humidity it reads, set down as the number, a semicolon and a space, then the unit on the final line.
94; %
